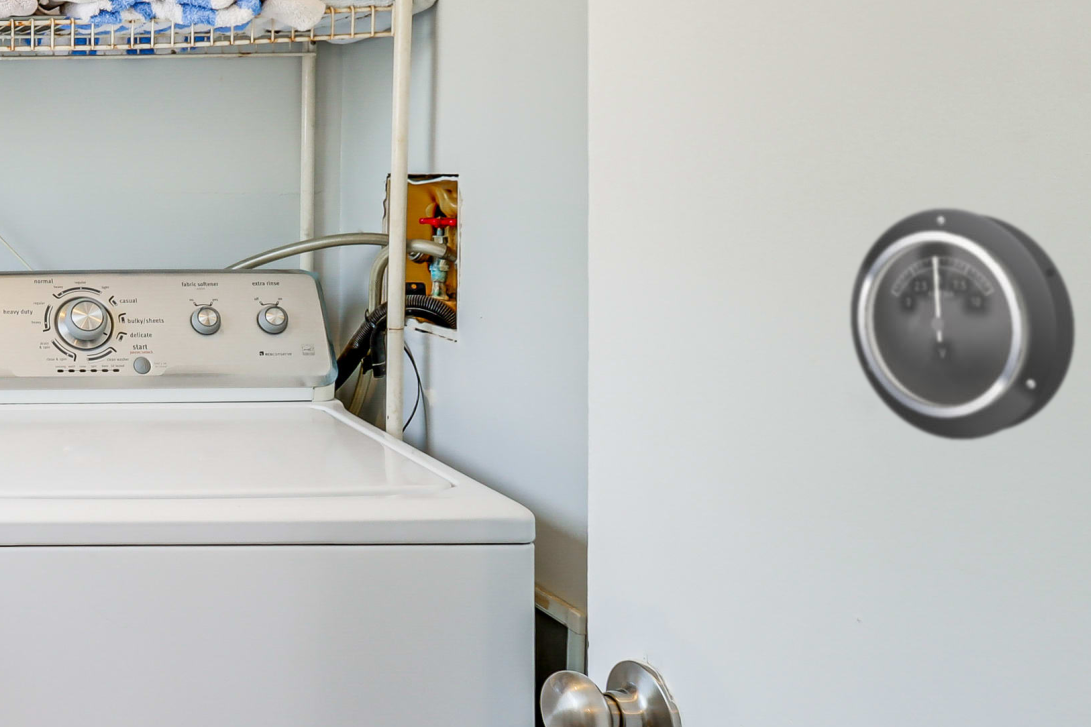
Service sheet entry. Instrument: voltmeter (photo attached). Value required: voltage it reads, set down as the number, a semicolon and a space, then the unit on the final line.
5; V
